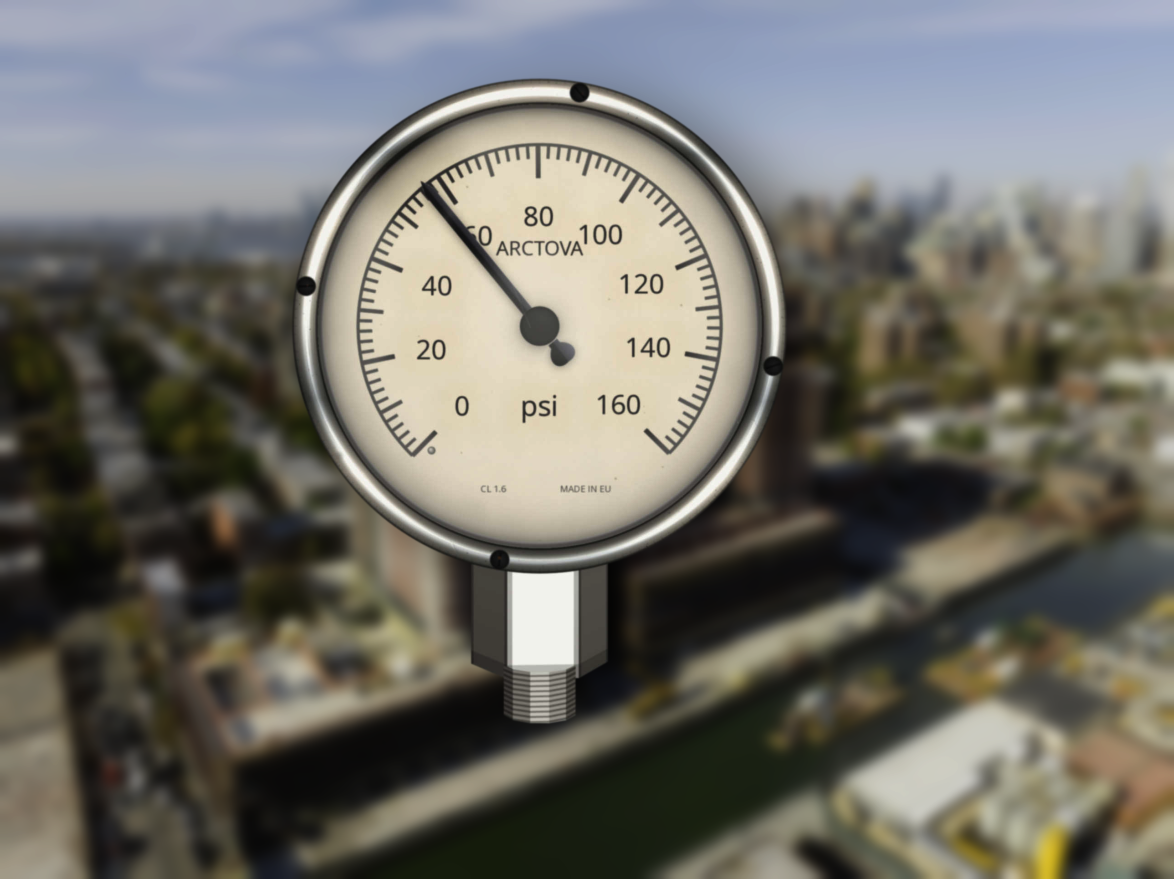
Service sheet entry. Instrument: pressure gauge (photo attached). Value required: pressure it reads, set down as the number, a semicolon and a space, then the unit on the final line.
57; psi
